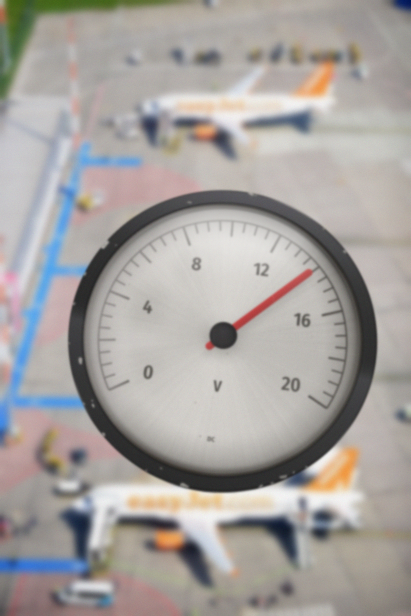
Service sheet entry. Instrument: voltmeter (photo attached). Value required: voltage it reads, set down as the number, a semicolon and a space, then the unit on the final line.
14; V
